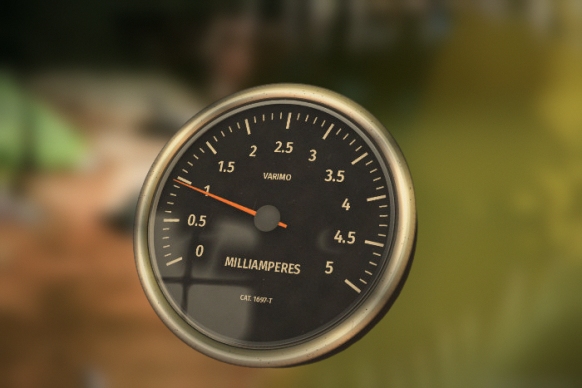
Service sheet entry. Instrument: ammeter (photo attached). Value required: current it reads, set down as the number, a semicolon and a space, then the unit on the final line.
0.95; mA
